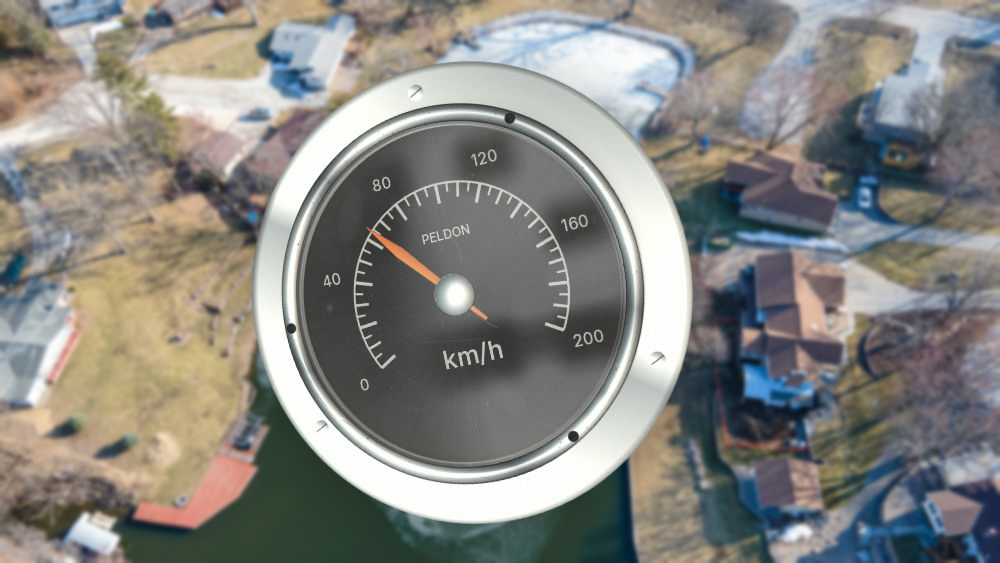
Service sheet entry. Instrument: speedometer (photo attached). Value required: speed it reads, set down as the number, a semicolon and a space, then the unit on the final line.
65; km/h
